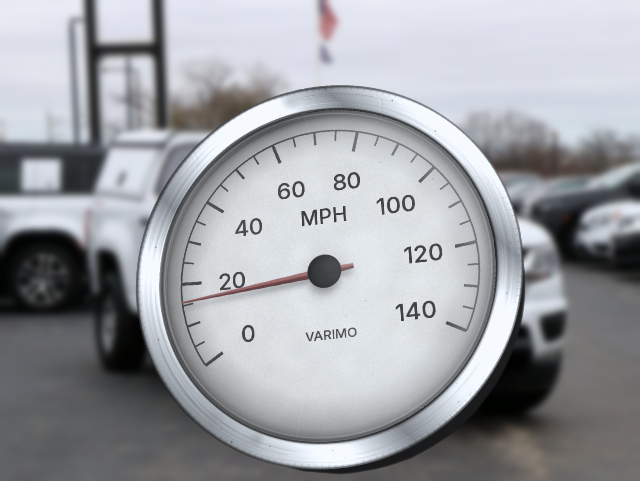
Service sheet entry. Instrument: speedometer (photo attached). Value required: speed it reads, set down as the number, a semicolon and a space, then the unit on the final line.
15; mph
